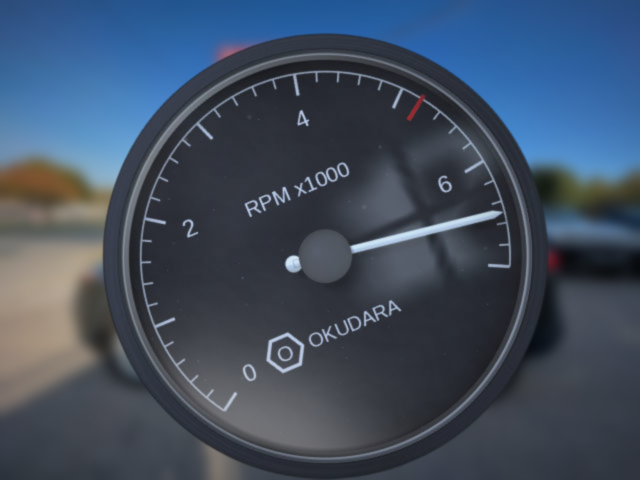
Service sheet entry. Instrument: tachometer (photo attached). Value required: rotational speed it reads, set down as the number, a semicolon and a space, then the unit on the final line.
6500; rpm
